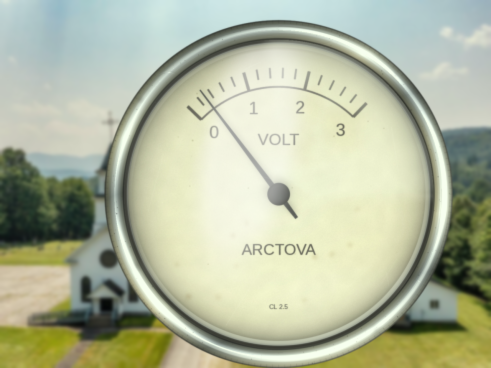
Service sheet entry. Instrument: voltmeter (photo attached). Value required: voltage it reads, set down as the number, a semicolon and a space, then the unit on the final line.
0.3; V
